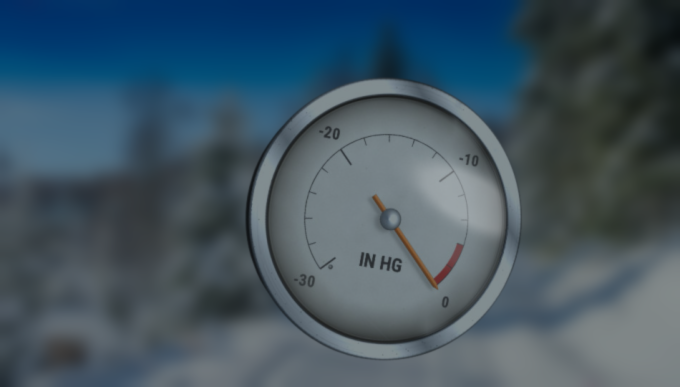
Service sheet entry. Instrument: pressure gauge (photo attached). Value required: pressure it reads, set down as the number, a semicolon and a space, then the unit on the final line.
0; inHg
